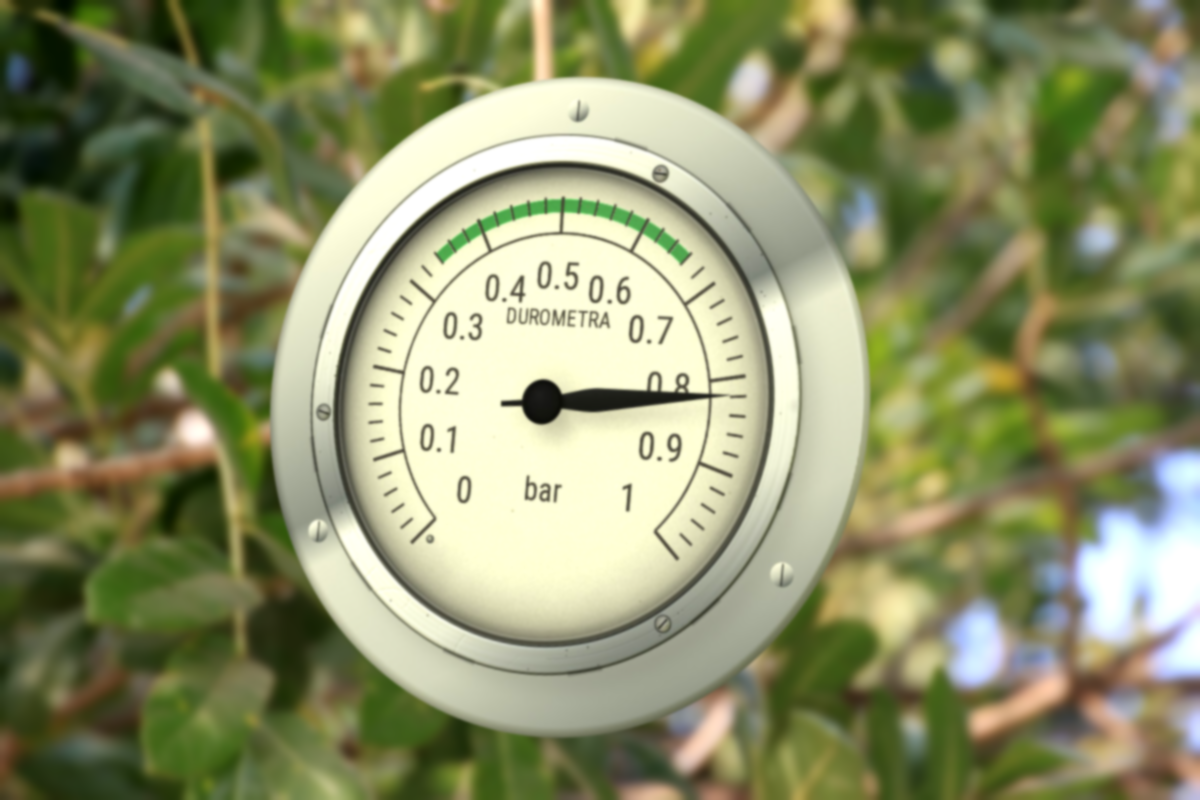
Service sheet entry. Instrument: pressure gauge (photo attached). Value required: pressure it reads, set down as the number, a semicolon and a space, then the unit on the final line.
0.82; bar
